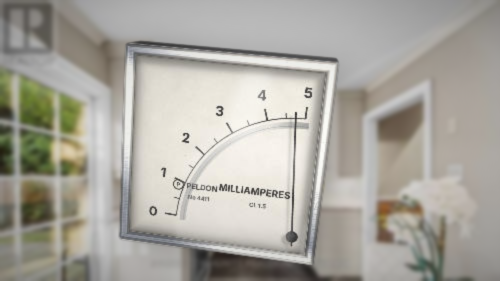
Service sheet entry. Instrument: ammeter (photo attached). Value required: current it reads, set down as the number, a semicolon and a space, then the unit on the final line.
4.75; mA
